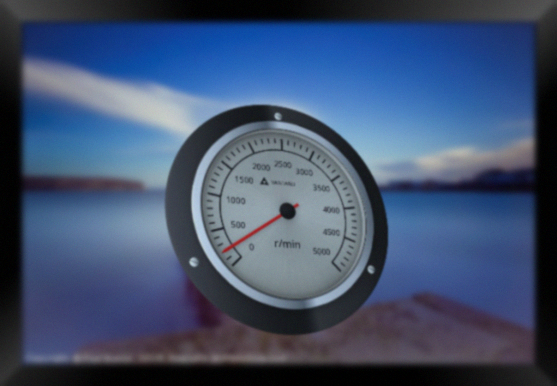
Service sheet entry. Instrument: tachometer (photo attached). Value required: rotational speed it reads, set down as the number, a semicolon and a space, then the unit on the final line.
200; rpm
